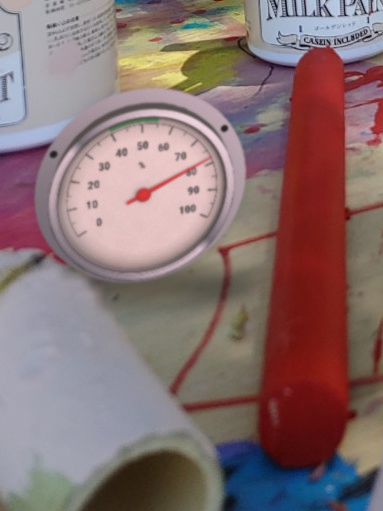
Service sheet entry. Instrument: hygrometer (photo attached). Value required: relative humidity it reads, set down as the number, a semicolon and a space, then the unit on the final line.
77.5; %
